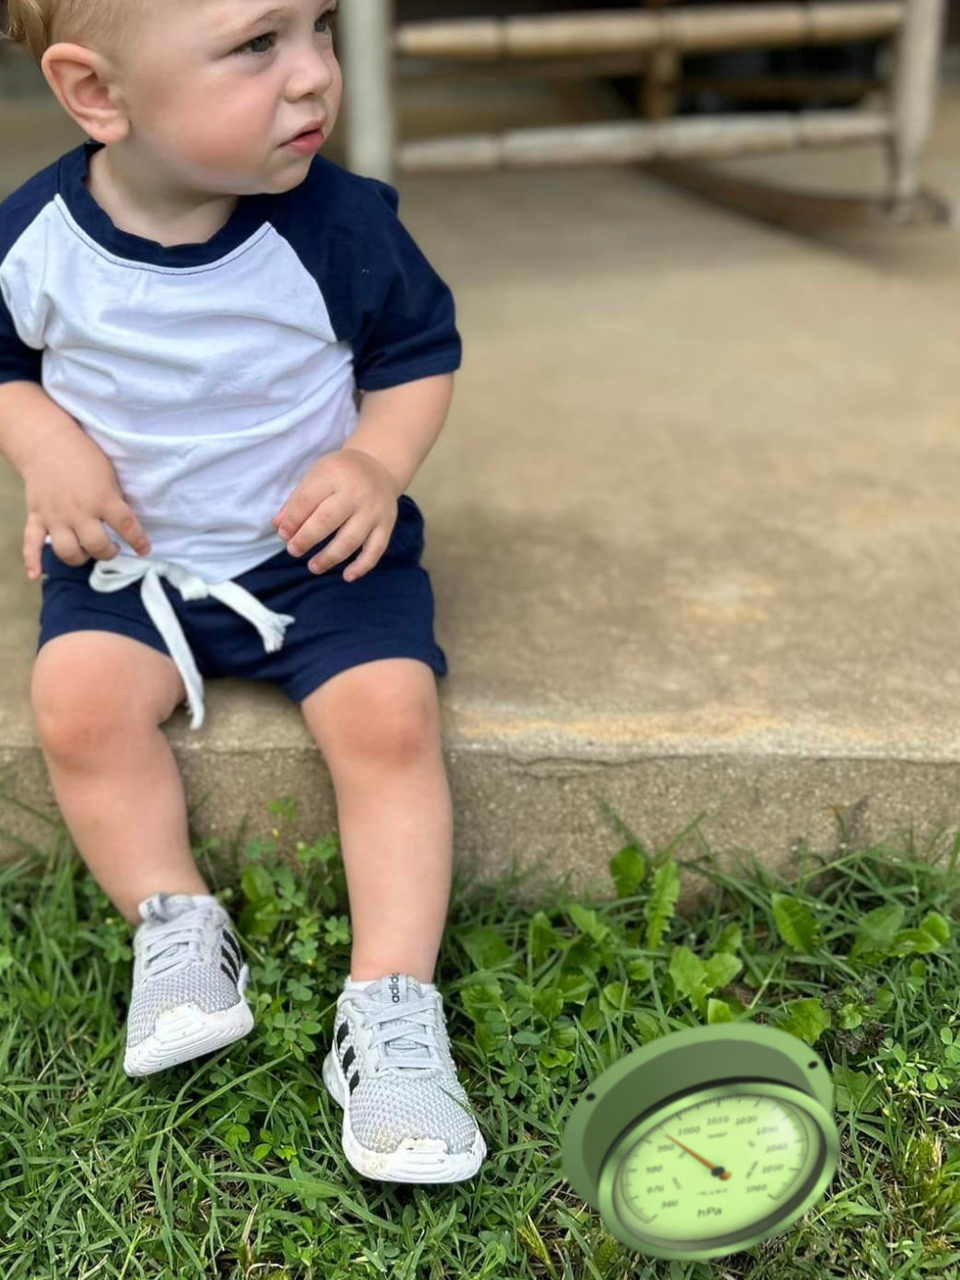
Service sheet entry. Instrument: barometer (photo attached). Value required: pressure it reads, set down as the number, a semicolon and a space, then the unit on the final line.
995; hPa
